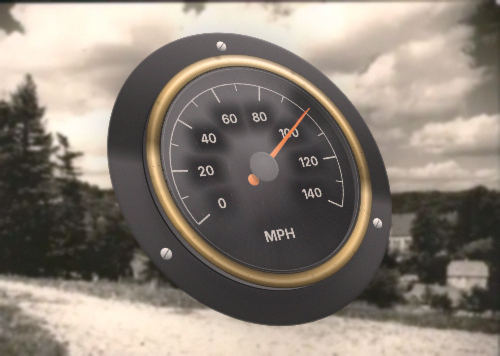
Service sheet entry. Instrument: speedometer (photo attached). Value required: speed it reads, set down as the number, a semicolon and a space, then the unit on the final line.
100; mph
